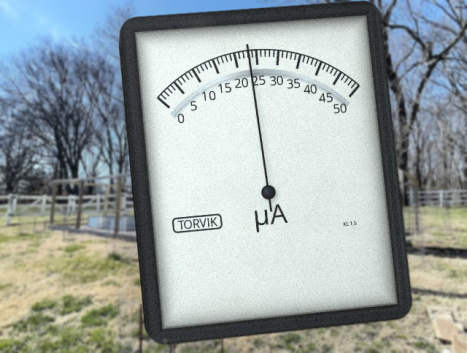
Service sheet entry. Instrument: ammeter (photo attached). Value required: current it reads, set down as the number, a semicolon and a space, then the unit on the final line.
23; µA
